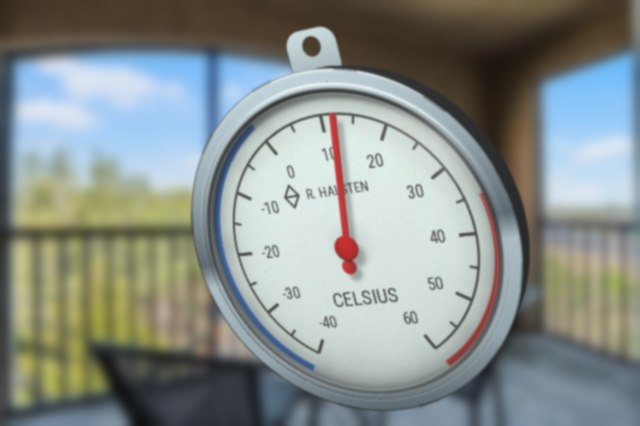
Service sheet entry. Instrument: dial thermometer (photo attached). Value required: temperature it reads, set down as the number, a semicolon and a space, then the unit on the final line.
12.5; °C
